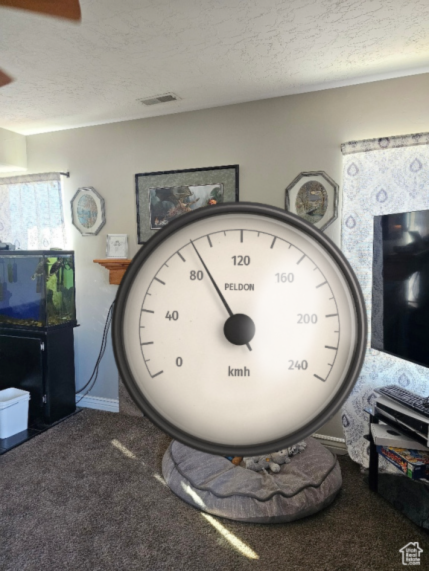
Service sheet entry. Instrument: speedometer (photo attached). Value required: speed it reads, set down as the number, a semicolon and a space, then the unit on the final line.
90; km/h
